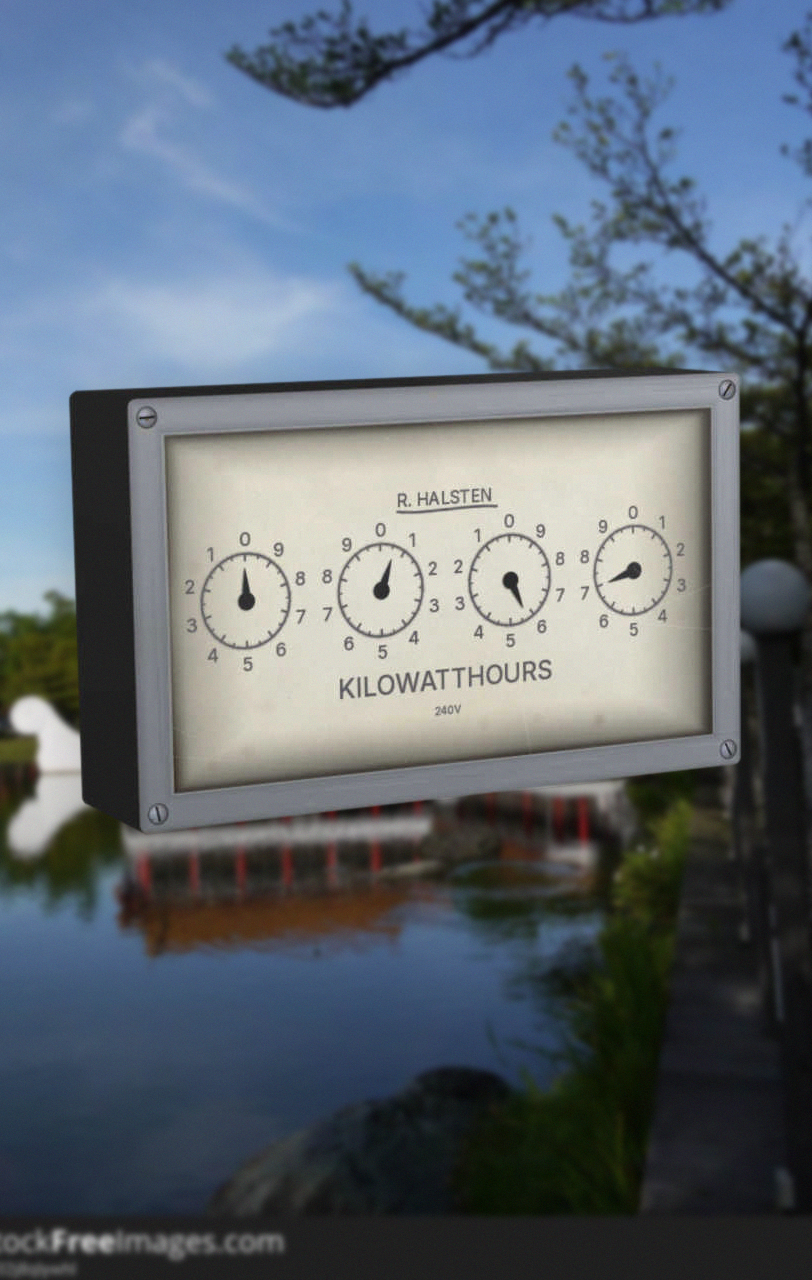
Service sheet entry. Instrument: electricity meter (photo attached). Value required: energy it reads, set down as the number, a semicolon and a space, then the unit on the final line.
57; kWh
